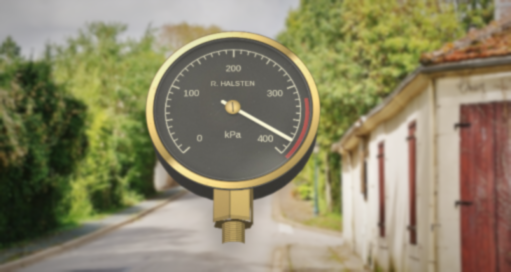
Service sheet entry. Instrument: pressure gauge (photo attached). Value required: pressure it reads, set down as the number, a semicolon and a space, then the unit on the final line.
380; kPa
